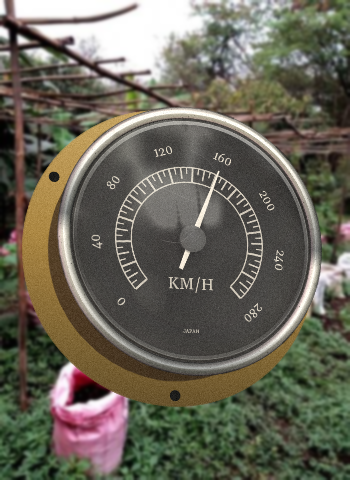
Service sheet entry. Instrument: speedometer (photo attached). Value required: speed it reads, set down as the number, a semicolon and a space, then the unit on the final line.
160; km/h
